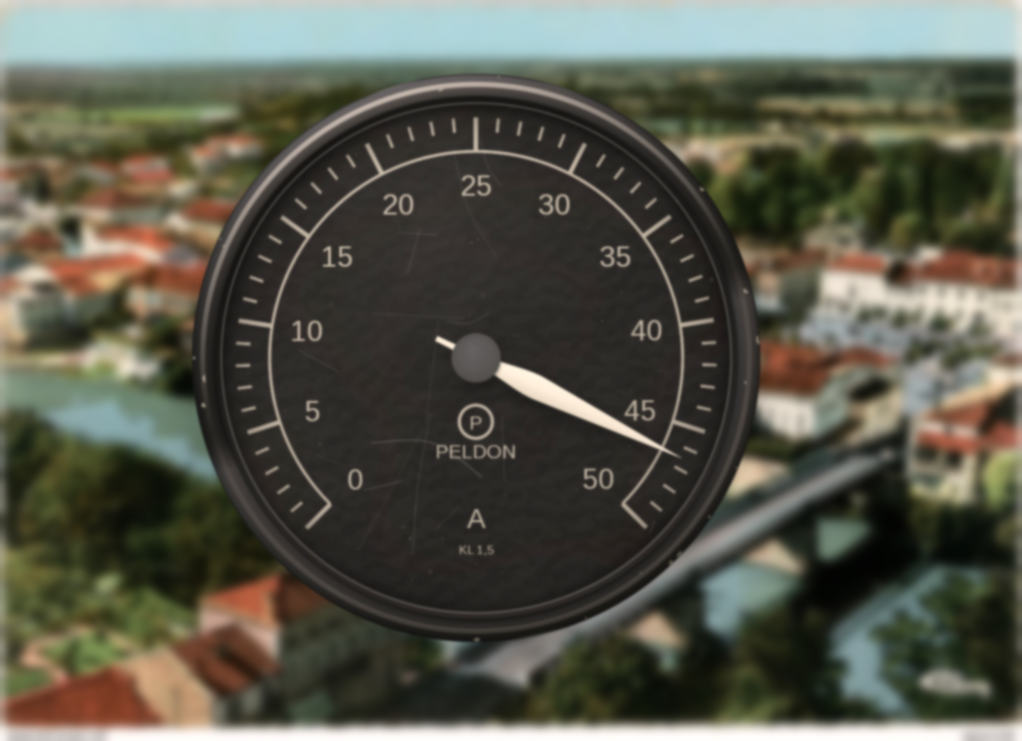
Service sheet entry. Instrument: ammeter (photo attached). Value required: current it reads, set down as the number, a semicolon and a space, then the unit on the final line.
46.5; A
